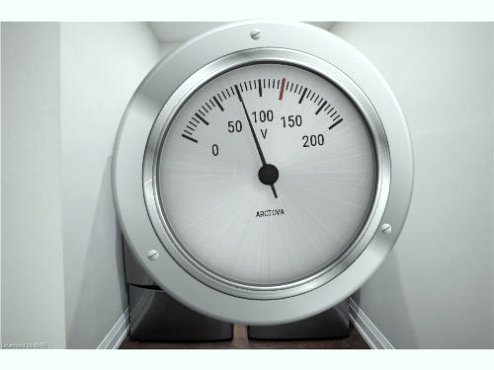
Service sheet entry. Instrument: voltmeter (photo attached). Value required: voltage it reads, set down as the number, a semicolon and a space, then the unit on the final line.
75; V
